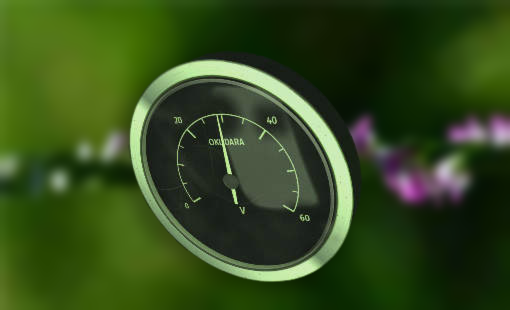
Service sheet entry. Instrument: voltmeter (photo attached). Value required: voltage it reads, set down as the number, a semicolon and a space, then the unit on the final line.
30; V
